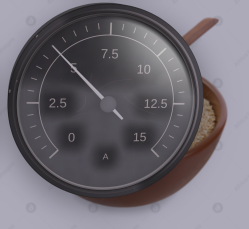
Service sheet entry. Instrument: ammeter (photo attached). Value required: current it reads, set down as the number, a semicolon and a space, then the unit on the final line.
5; A
